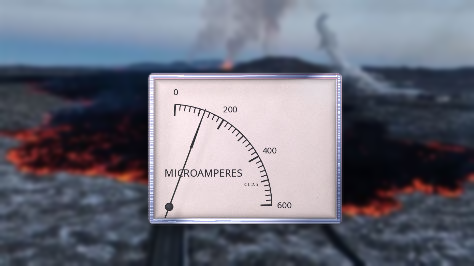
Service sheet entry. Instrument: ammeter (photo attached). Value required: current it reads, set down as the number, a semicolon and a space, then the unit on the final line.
120; µA
